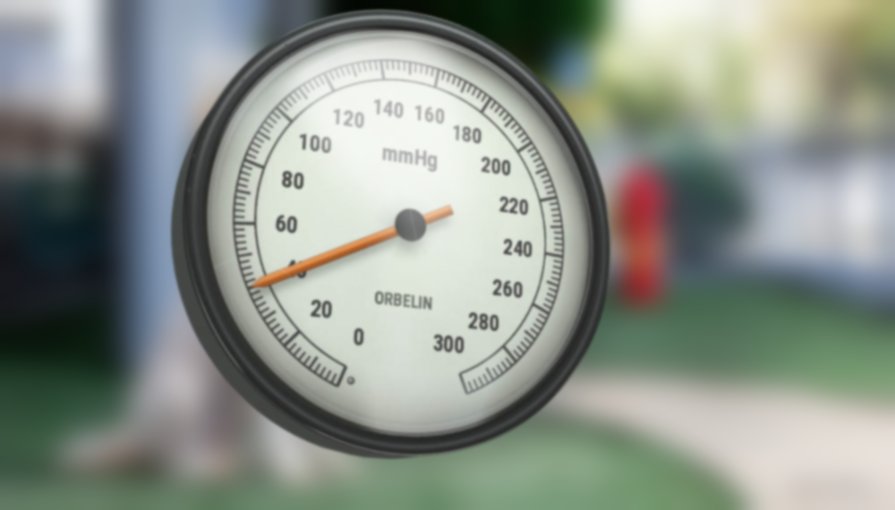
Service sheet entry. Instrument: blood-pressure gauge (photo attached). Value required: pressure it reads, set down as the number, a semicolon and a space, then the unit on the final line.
40; mmHg
